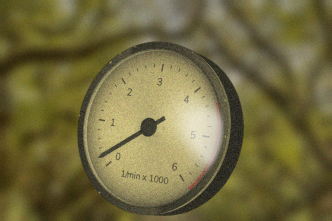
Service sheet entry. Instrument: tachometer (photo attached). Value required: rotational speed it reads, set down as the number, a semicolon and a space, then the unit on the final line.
200; rpm
